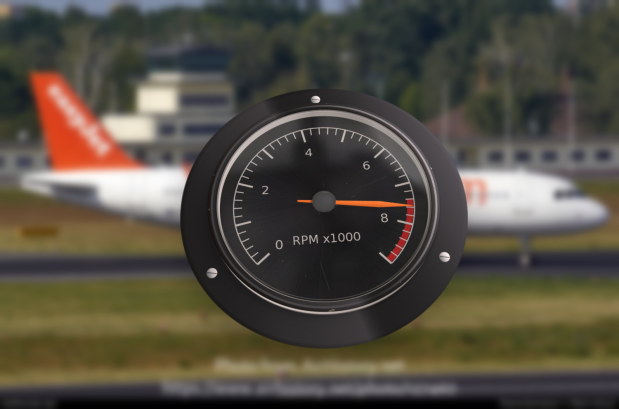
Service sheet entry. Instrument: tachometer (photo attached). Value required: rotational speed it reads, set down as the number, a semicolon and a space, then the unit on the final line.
7600; rpm
